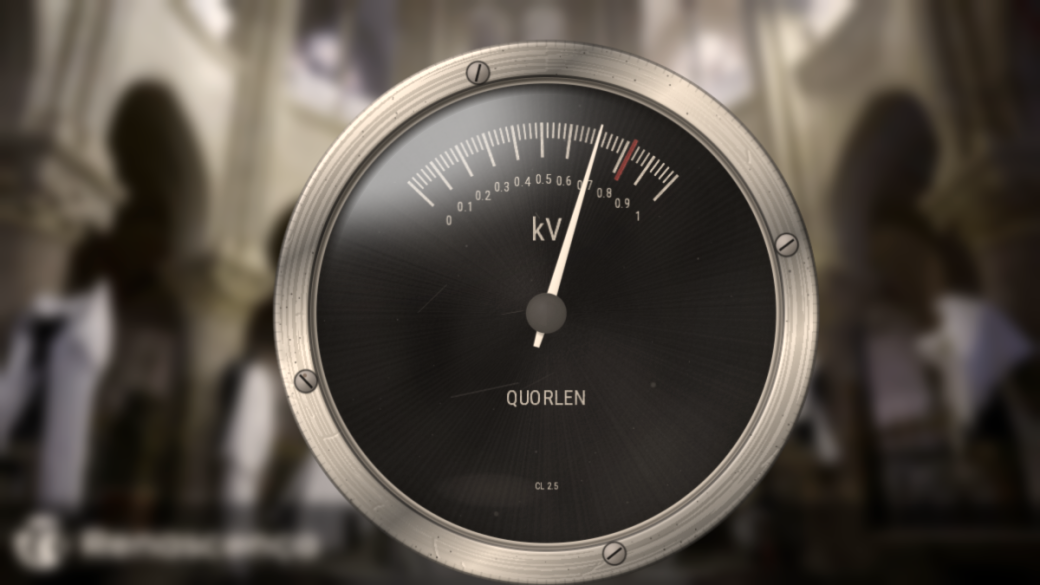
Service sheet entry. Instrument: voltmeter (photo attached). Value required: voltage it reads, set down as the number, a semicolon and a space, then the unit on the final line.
0.7; kV
